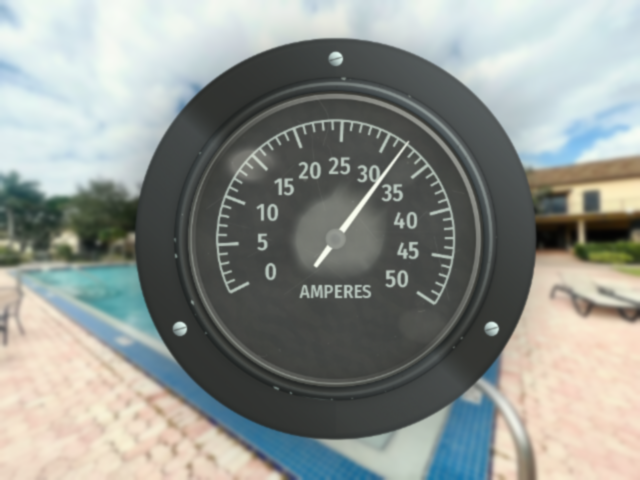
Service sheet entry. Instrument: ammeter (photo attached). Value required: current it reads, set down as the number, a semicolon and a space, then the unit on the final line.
32; A
